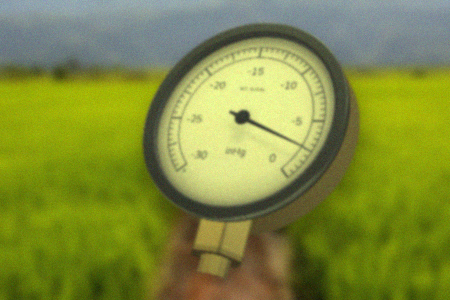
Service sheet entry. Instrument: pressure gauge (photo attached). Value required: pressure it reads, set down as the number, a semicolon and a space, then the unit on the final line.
-2.5; inHg
